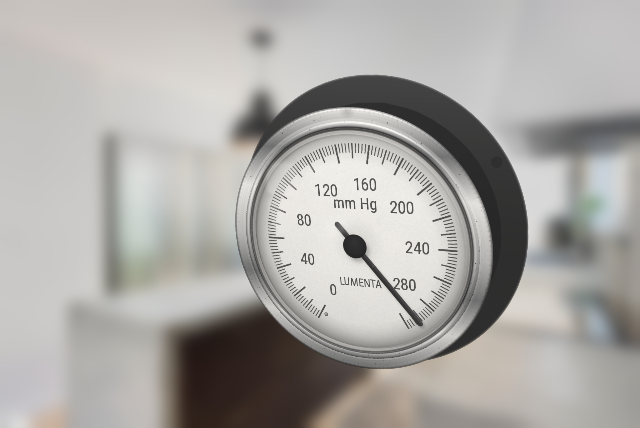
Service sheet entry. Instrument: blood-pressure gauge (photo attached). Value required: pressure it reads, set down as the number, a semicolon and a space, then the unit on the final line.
290; mmHg
